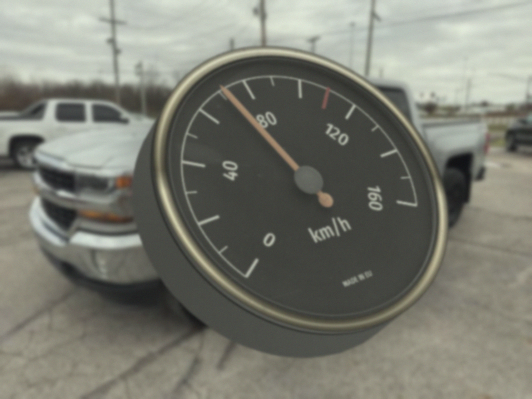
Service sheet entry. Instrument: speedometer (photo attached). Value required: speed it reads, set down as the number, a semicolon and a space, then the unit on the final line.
70; km/h
